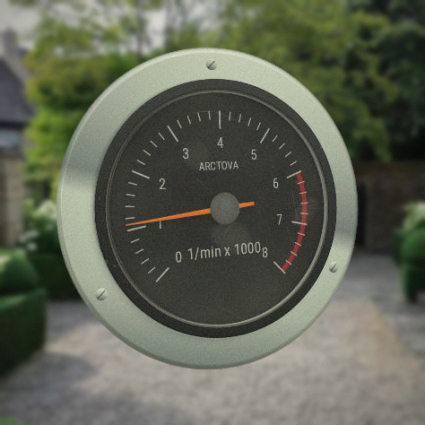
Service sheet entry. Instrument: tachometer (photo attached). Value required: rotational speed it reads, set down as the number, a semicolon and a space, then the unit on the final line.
1100; rpm
